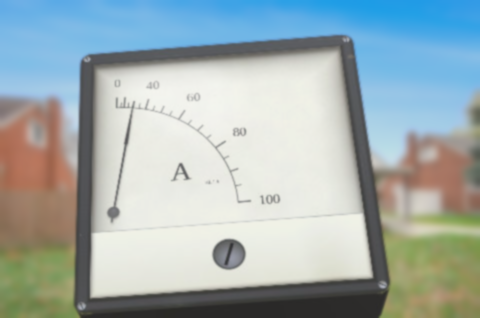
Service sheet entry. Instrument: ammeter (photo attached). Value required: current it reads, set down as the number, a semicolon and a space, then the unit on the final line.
30; A
